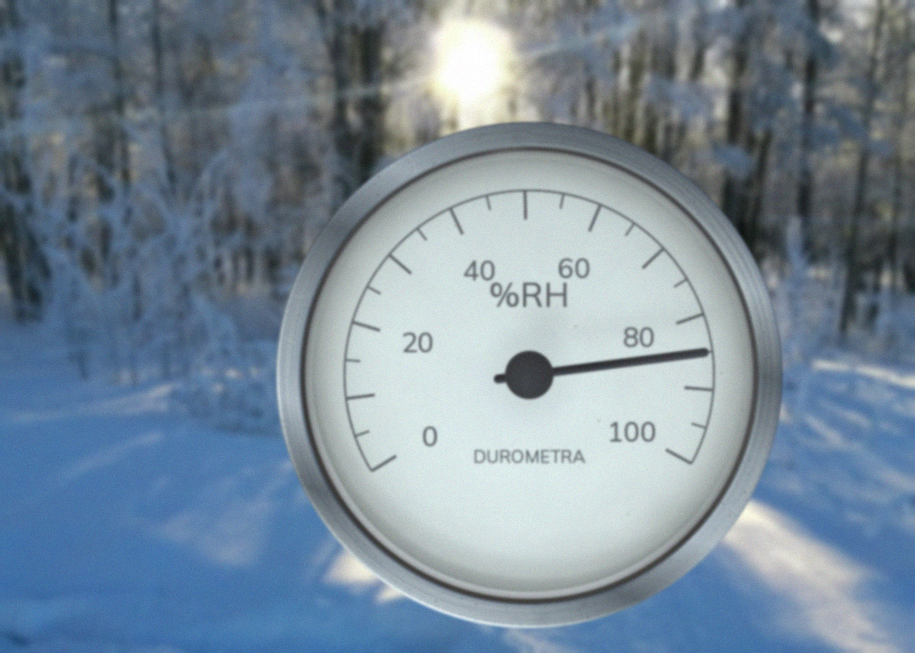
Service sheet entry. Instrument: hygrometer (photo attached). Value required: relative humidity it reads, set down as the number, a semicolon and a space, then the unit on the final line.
85; %
